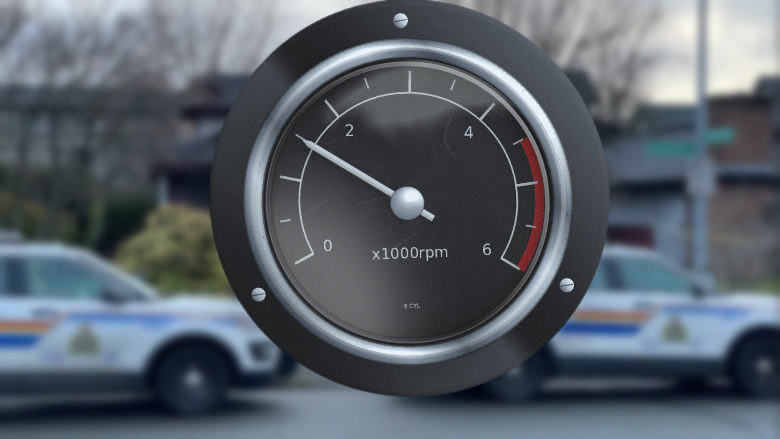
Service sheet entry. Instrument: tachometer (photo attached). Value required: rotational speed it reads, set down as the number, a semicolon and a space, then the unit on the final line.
1500; rpm
